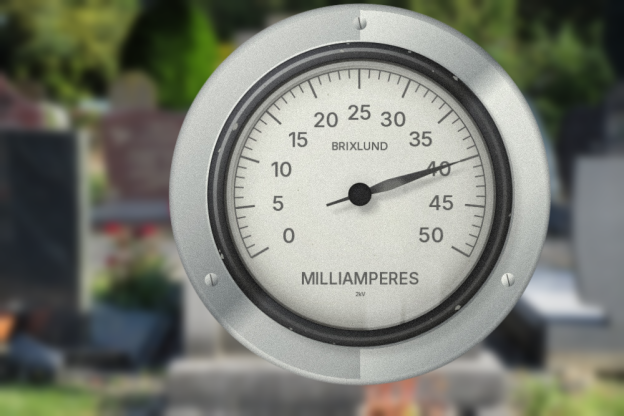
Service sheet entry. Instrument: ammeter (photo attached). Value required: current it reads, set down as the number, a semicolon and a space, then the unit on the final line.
40; mA
